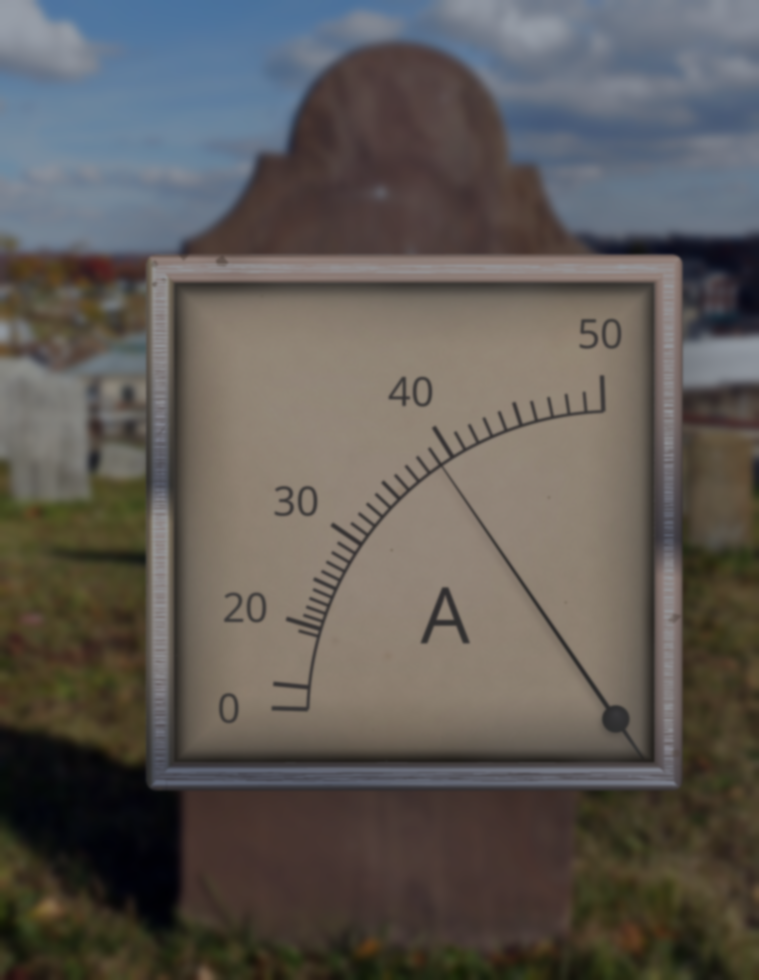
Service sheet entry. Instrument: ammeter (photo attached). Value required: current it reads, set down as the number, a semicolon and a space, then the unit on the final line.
39; A
